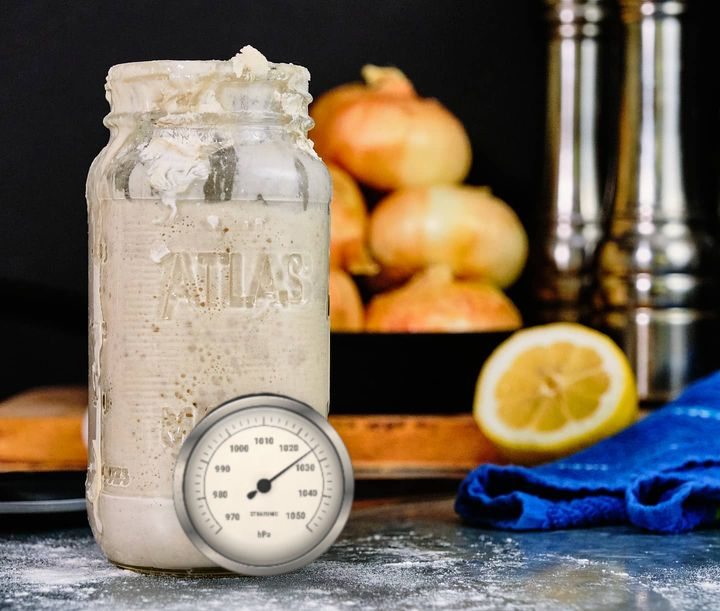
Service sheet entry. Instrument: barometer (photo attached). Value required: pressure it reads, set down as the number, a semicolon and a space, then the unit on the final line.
1026; hPa
